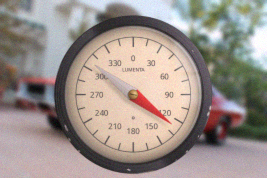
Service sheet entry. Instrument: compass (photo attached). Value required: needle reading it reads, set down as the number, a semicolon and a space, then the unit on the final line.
127.5; °
